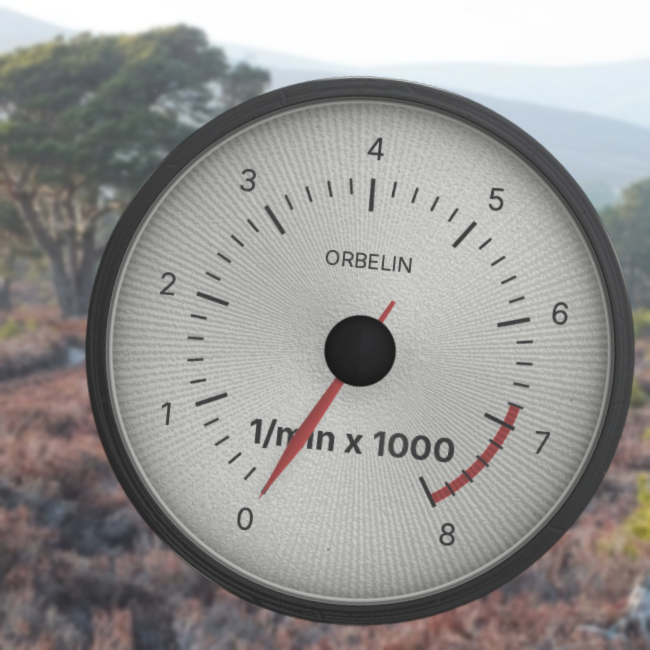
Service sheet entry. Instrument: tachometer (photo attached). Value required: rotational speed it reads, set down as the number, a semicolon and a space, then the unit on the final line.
0; rpm
